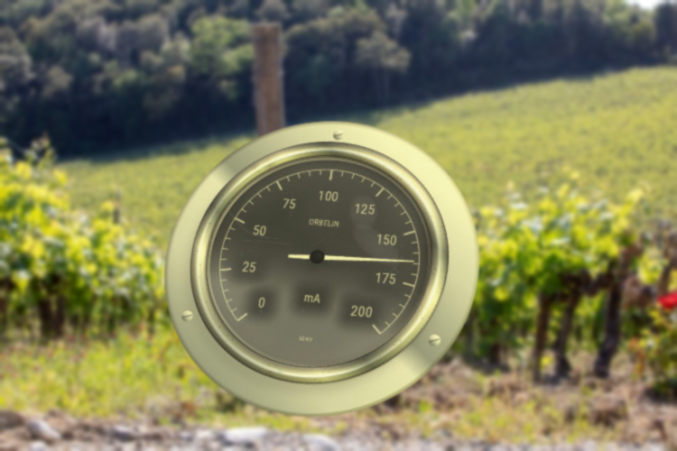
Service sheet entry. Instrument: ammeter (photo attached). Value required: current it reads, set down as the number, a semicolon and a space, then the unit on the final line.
165; mA
